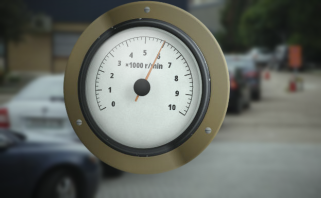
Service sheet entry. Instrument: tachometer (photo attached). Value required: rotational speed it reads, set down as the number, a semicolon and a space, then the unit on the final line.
6000; rpm
